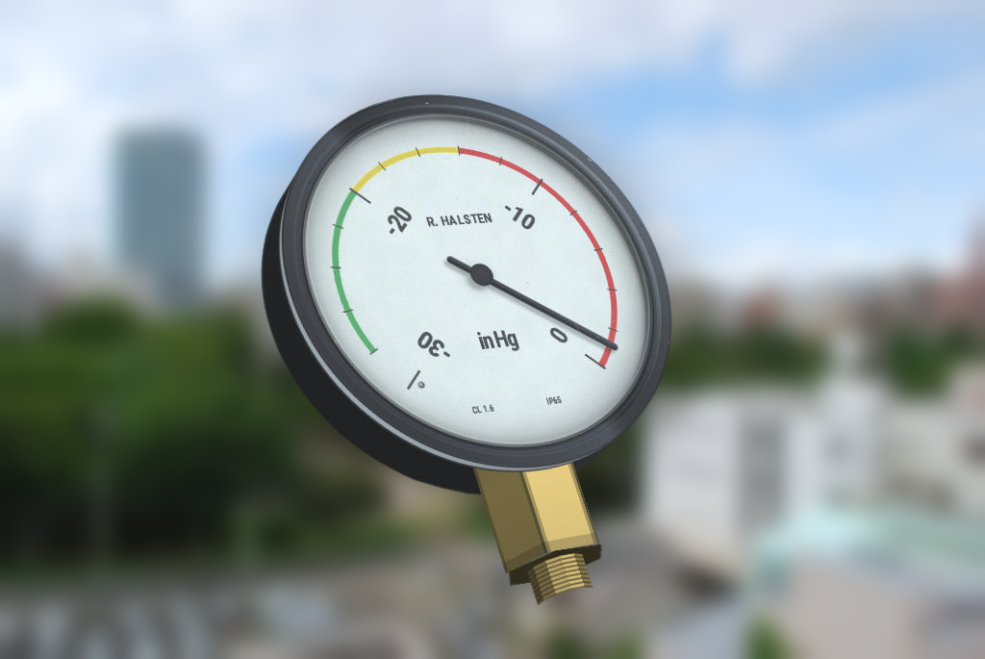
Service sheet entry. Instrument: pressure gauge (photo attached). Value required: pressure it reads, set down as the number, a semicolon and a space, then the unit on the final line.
-1; inHg
